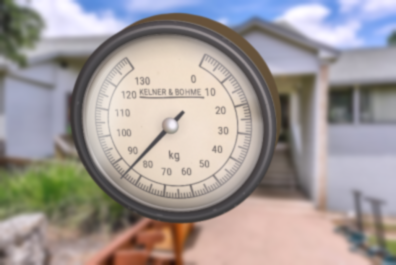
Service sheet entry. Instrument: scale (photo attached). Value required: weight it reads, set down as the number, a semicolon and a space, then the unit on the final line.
85; kg
